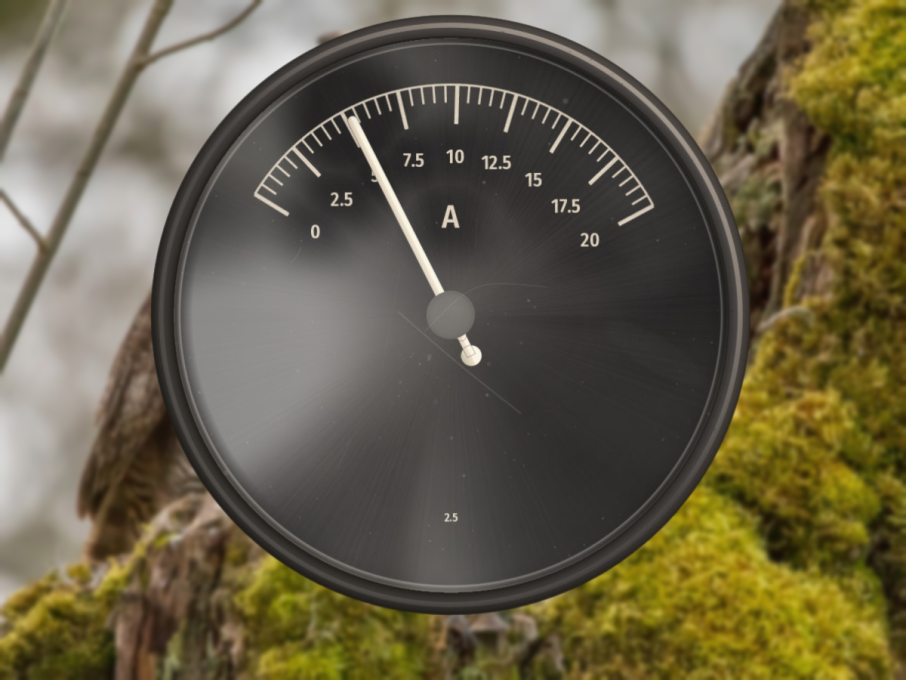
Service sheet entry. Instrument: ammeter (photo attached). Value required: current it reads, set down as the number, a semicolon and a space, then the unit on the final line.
5.25; A
